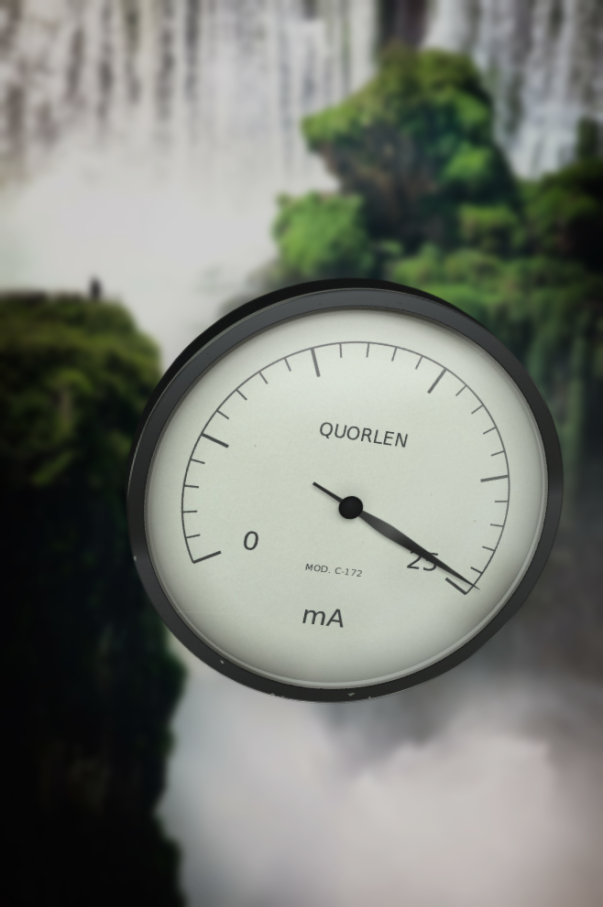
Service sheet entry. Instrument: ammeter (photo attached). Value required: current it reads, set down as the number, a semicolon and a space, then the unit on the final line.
24.5; mA
